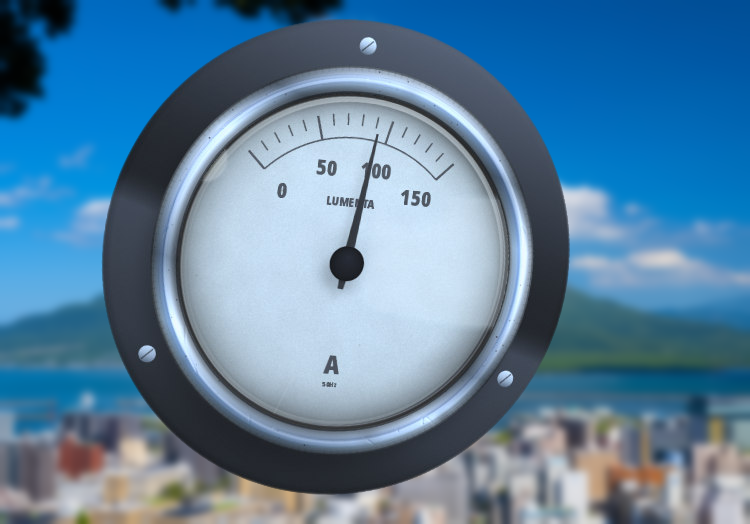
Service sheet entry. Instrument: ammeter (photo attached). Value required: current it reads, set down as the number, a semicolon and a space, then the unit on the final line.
90; A
